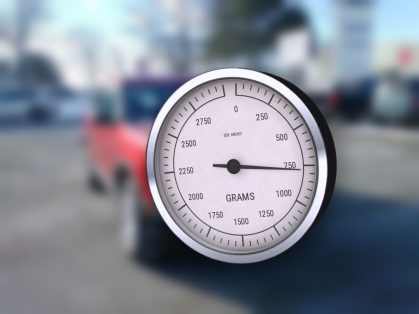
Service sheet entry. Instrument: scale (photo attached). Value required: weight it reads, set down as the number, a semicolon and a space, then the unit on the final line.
775; g
